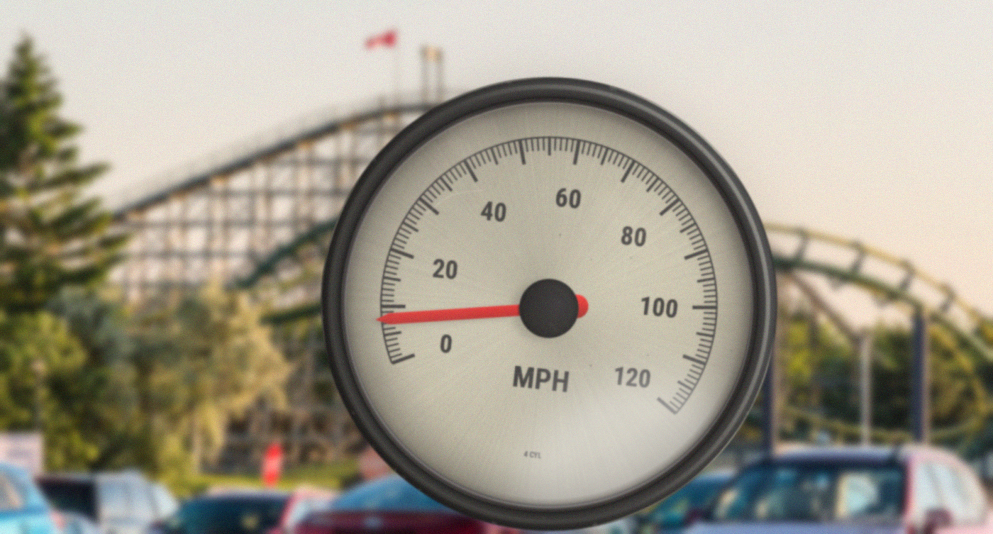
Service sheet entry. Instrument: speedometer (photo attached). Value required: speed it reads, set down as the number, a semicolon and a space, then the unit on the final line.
8; mph
